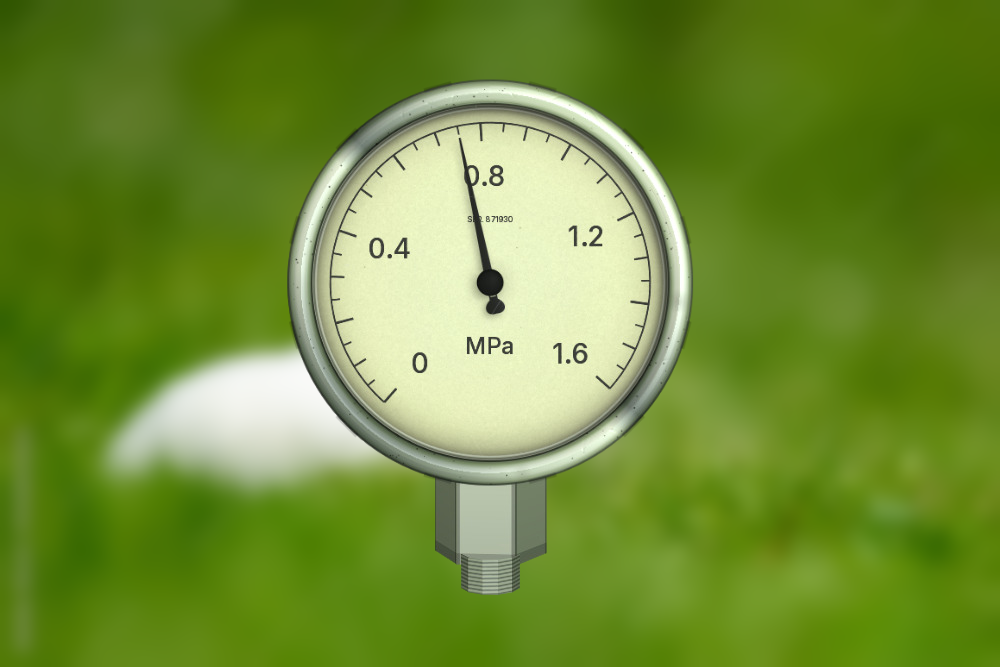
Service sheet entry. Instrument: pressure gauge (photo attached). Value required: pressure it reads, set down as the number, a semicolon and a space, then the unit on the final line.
0.75; MPa
